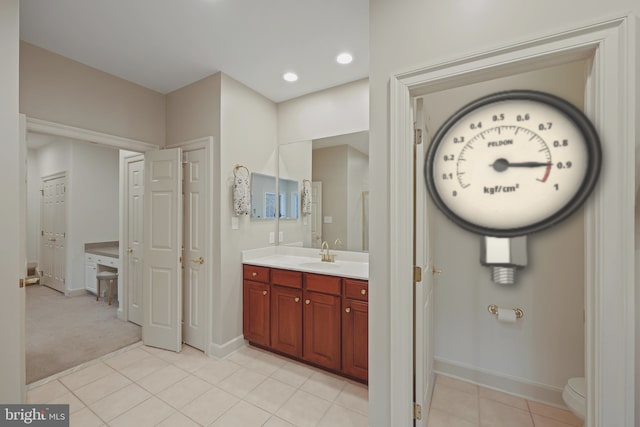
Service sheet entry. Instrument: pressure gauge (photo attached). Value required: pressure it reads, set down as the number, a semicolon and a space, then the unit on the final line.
0.9; kg/cm²
